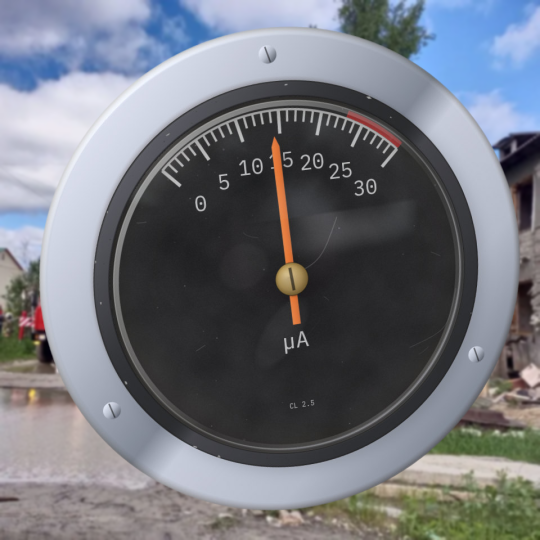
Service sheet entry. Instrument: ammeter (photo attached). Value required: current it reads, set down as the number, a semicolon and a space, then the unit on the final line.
14; µA
